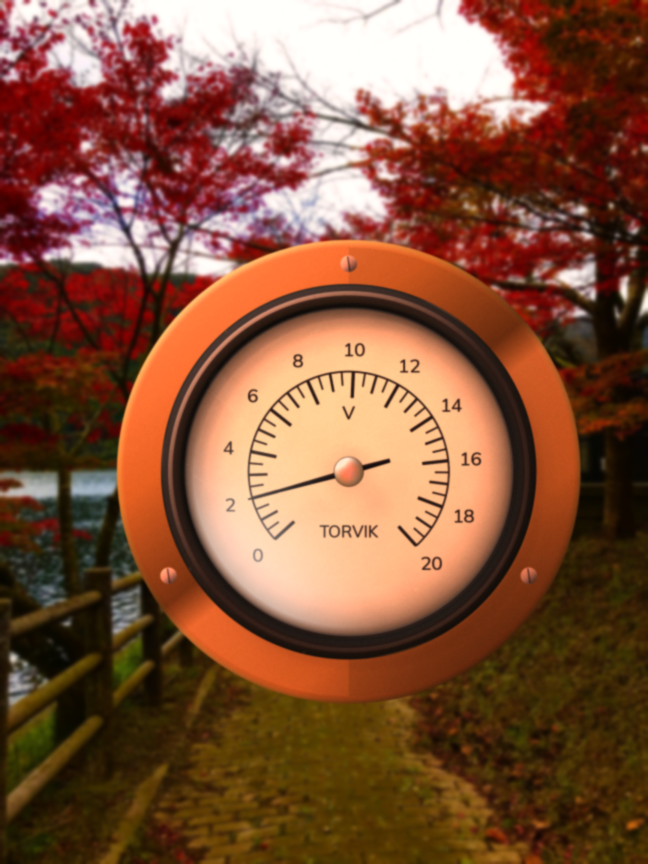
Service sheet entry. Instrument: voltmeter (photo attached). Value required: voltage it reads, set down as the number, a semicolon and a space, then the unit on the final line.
2; V
